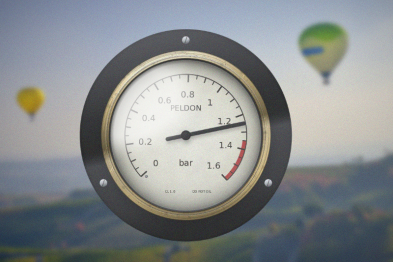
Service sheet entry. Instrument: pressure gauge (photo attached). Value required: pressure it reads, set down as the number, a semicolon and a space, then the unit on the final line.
1.25; bar
